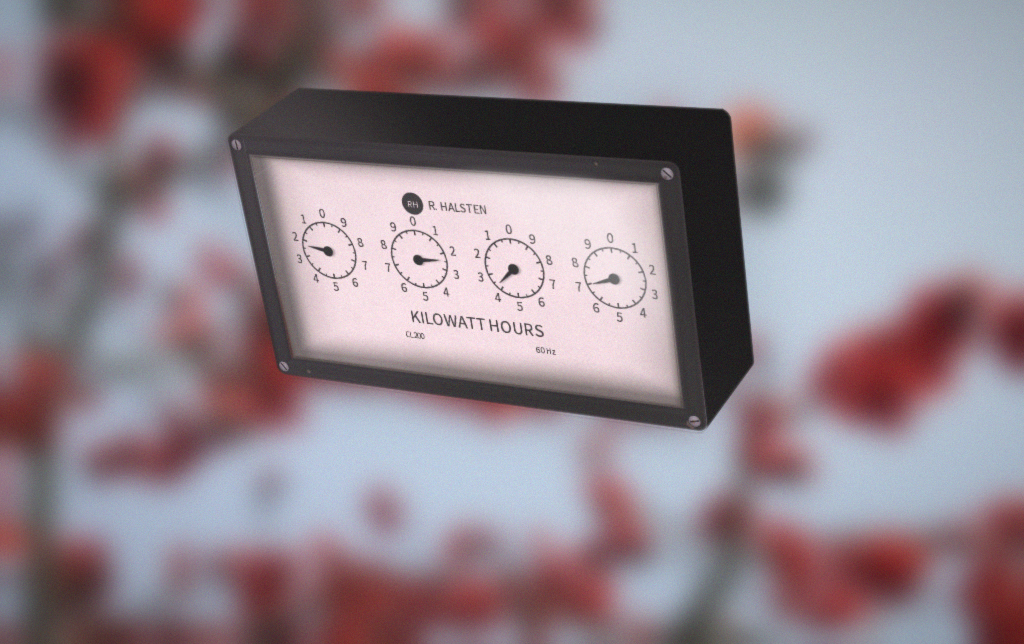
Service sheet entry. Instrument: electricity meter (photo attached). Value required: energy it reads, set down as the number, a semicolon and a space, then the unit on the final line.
2237; kWh
